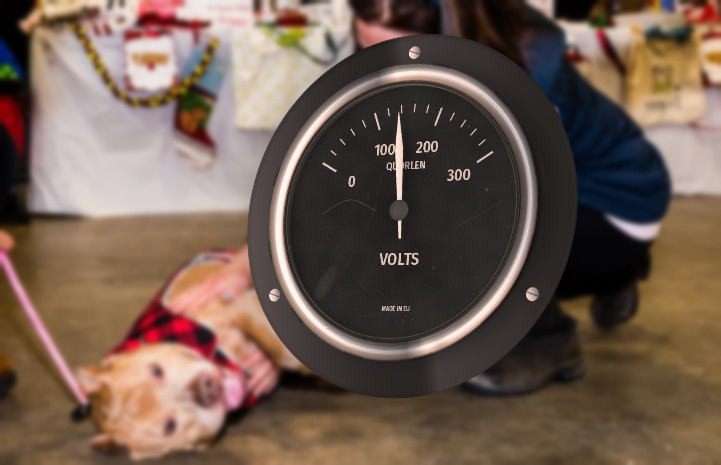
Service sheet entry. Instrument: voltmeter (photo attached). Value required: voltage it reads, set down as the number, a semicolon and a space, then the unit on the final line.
140; V
